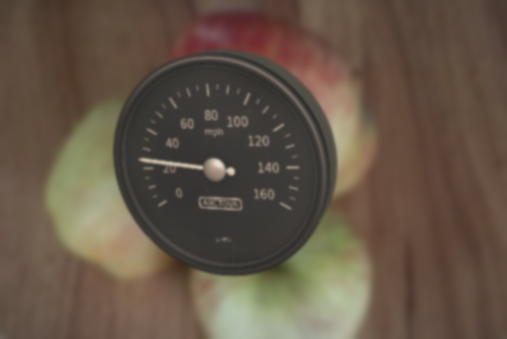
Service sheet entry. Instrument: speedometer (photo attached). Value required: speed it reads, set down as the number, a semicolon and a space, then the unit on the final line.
25; mph
